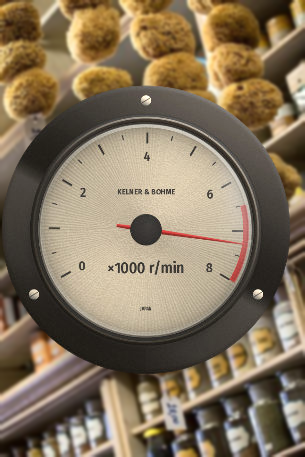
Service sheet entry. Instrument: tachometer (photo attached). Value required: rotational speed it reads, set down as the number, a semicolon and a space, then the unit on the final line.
7250; rpm
